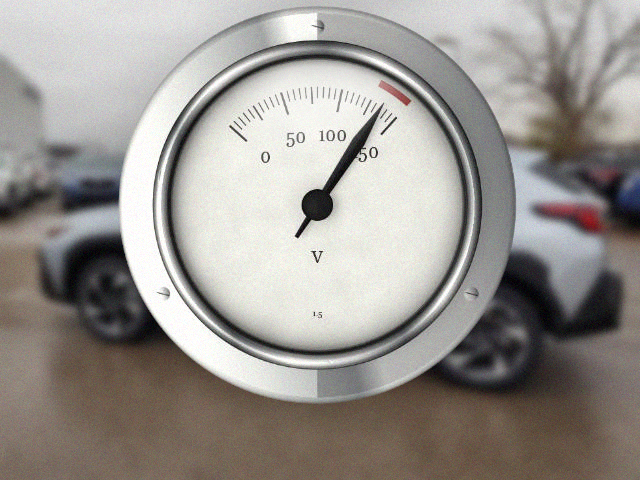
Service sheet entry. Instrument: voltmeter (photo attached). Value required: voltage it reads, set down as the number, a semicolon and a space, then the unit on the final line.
135; V
